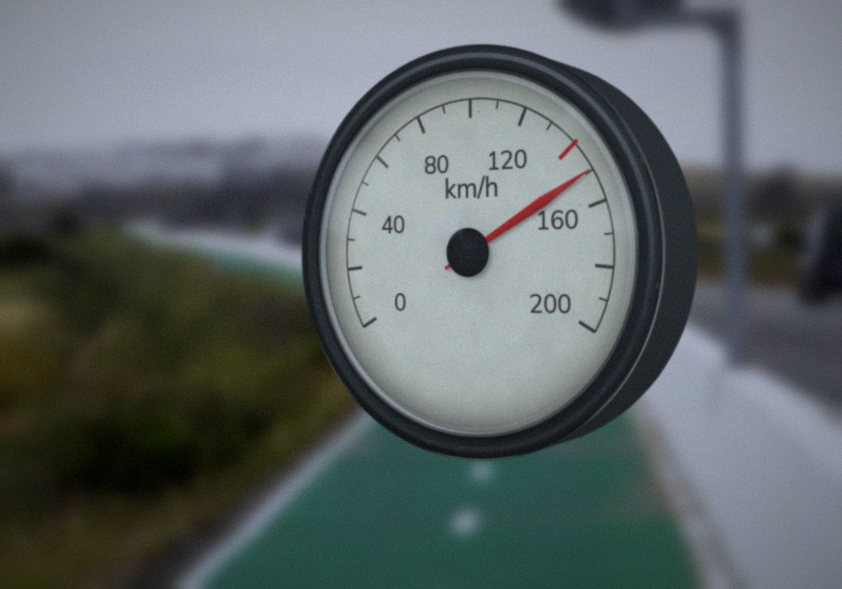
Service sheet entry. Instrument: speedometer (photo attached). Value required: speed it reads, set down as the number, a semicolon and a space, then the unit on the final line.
150; km/h
